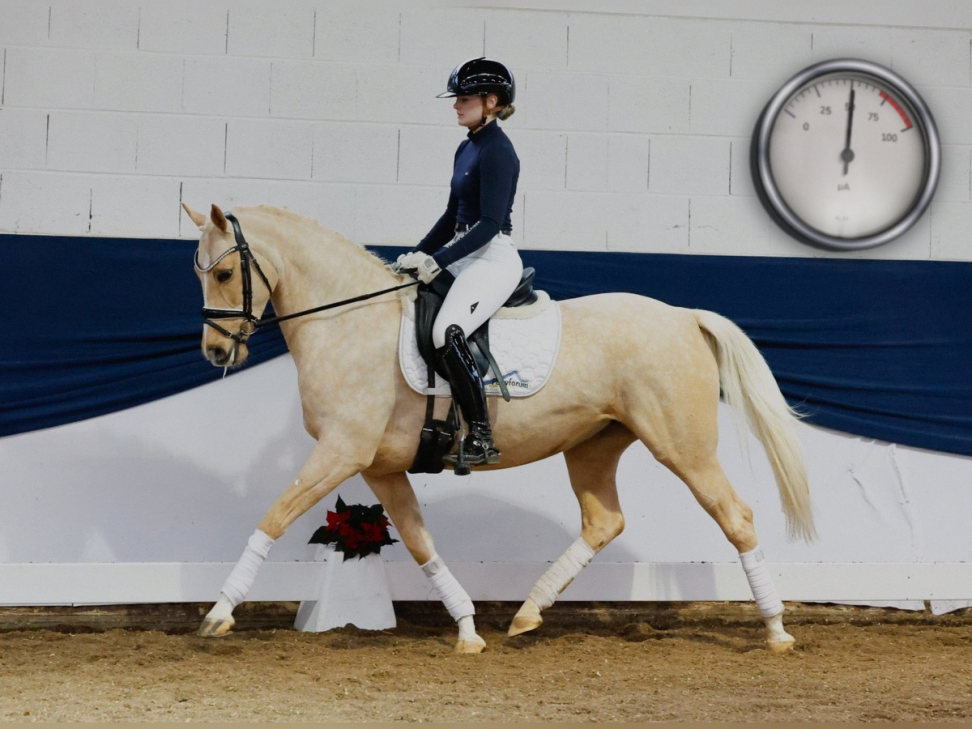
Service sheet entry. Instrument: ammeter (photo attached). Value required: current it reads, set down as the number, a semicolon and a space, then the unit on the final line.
50; µA
